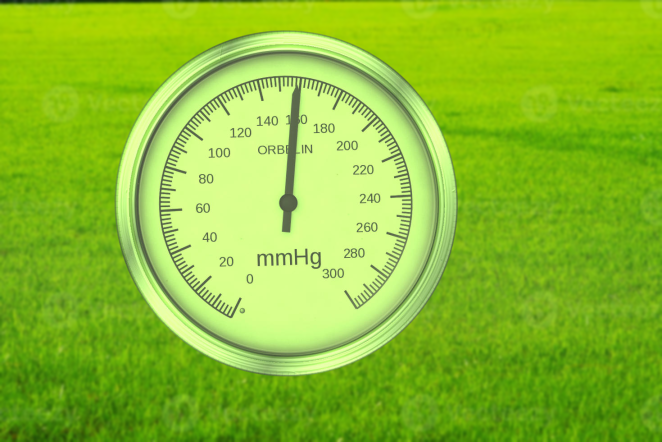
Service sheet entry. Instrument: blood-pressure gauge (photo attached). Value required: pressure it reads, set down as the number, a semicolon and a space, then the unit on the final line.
158; mmHg
